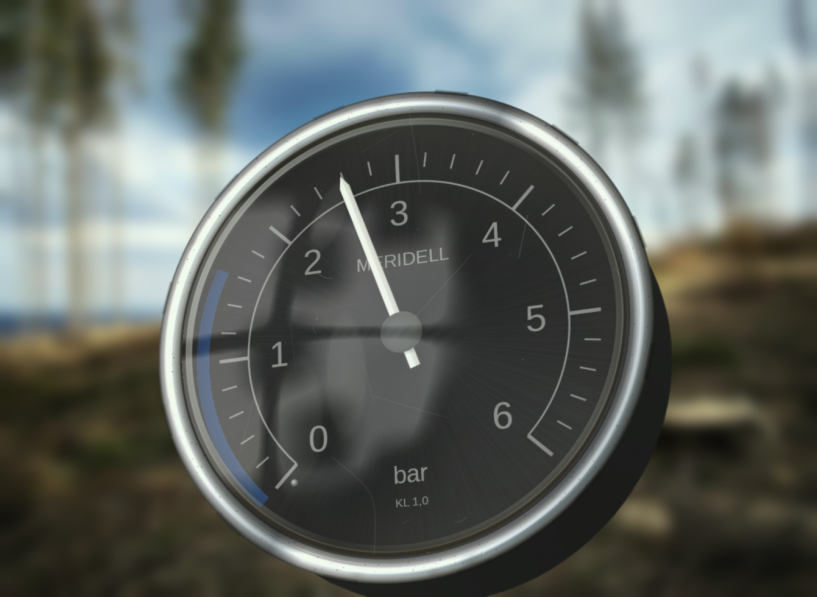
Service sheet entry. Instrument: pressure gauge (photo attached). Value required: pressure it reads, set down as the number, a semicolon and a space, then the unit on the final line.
2.6; bar
